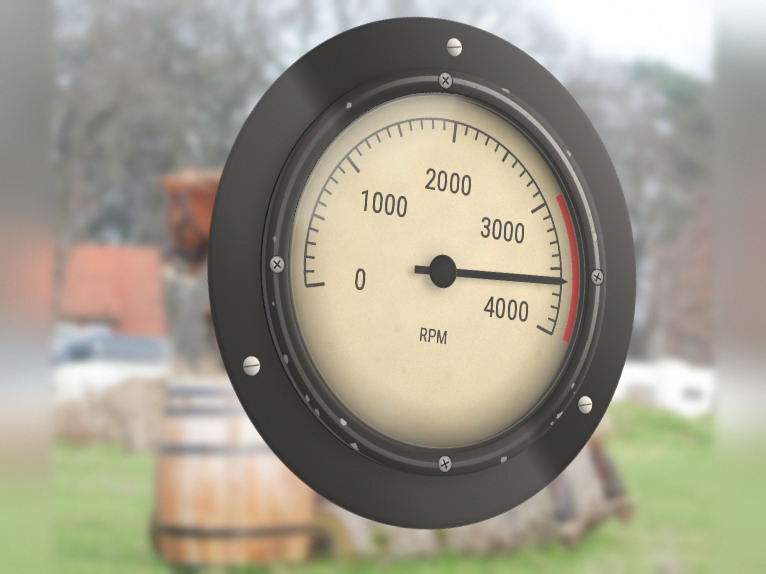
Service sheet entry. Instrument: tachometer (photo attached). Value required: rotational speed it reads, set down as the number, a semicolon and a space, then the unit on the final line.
3600; rpm
